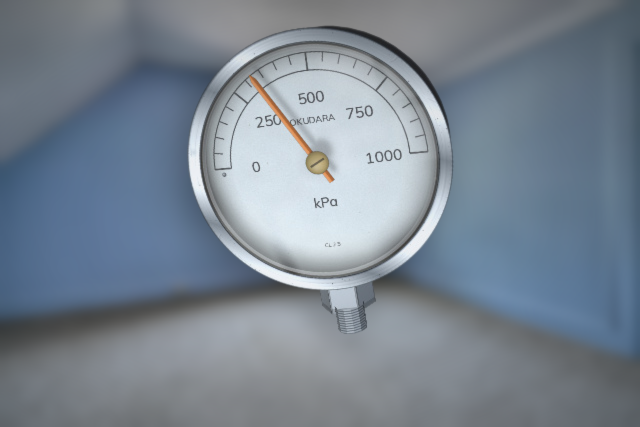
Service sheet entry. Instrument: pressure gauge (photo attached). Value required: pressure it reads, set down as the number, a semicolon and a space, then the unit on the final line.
325; kPa
